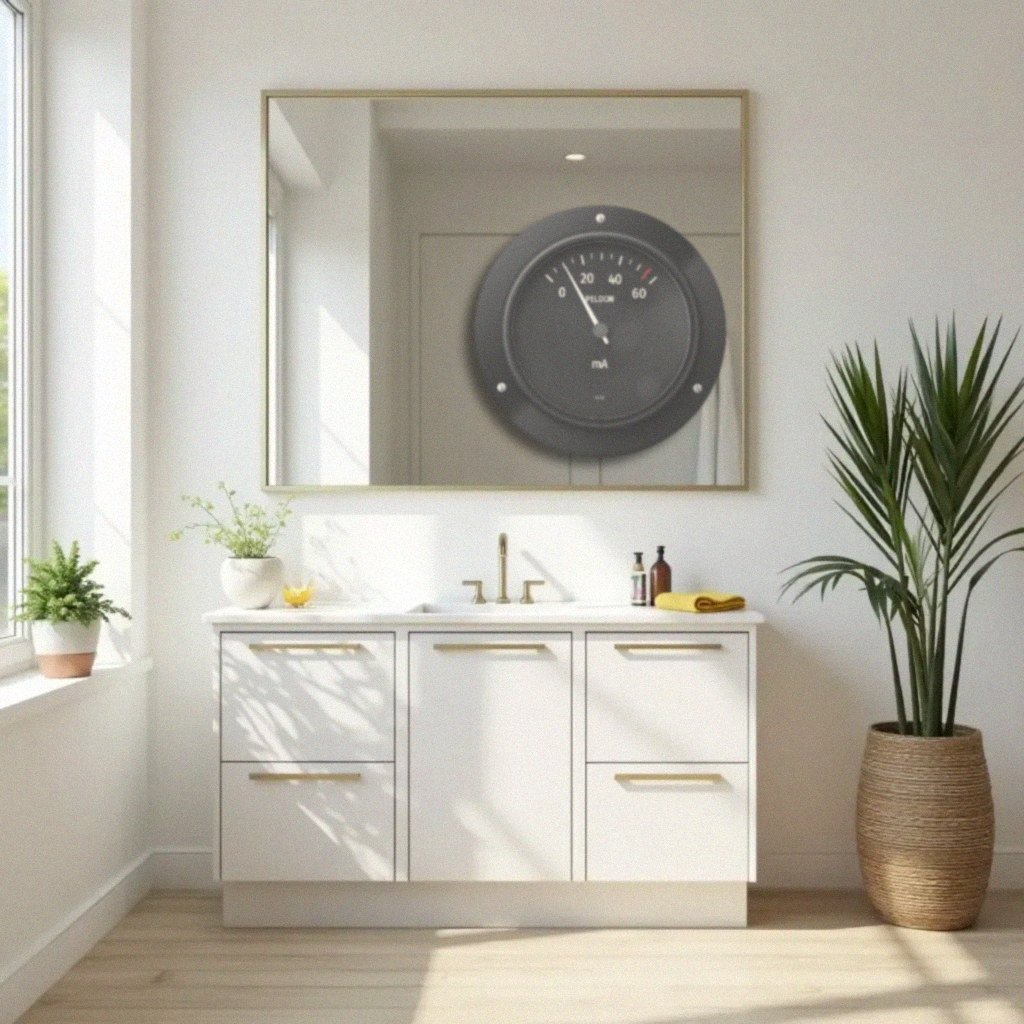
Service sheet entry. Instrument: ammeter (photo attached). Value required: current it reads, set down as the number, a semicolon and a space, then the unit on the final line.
10; mA
